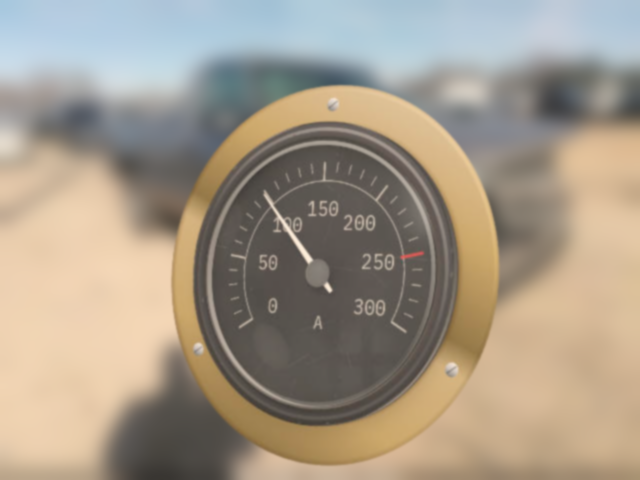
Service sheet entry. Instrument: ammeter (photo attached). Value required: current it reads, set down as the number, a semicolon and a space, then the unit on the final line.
100; A
